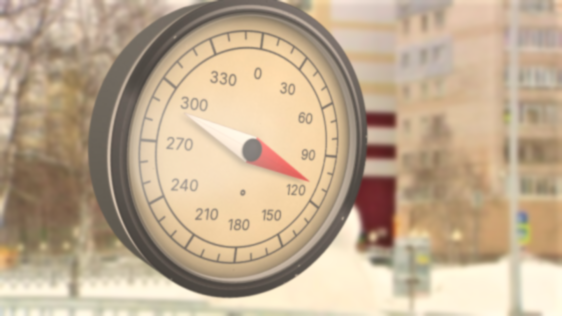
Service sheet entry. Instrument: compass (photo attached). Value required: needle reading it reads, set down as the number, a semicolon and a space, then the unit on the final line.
110; °
